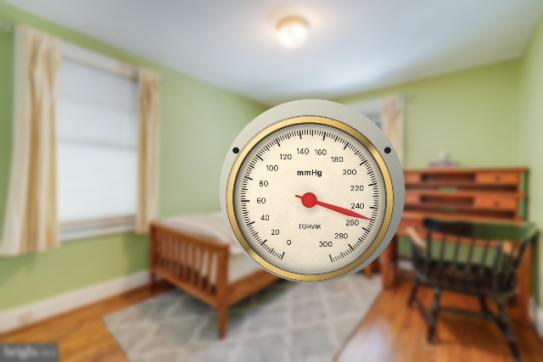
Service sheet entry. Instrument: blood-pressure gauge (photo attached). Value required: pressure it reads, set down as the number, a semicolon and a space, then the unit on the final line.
250; mmHg
